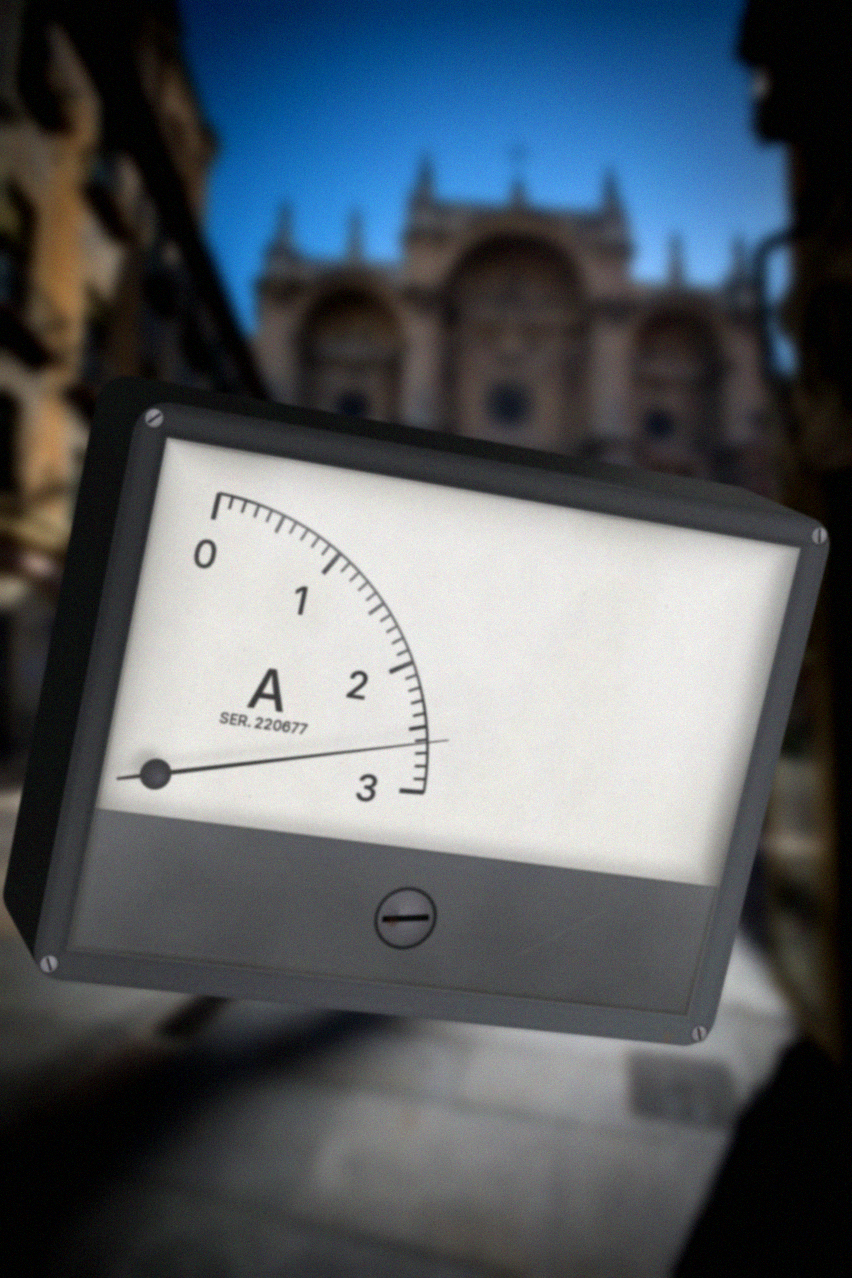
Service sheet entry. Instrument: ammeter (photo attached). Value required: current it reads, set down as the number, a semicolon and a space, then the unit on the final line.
2.6; A
